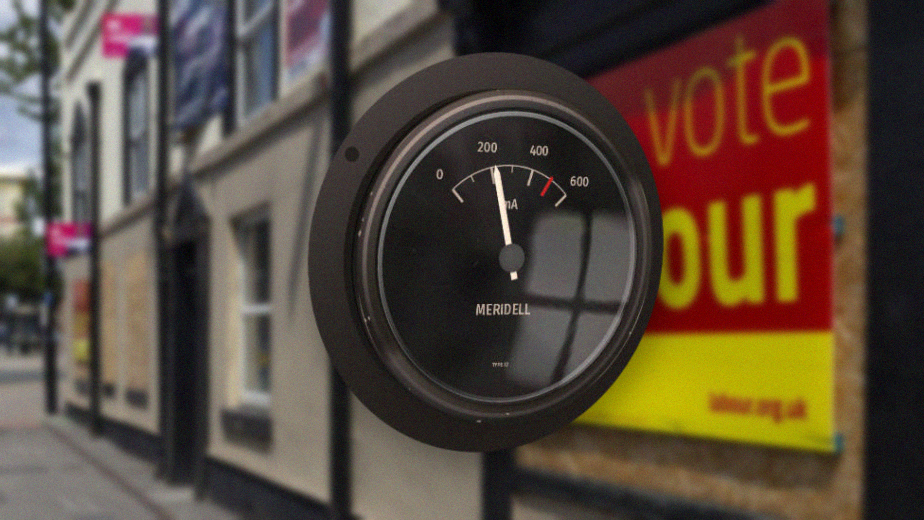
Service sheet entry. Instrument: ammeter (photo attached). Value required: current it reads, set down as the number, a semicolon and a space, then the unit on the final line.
200; mA
